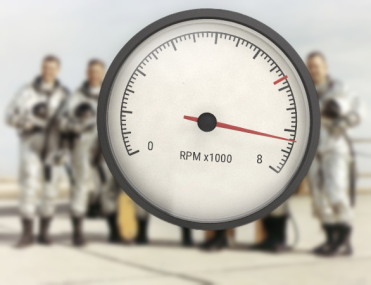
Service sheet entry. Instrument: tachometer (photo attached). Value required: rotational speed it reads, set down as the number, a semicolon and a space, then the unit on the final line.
7200; rpm
